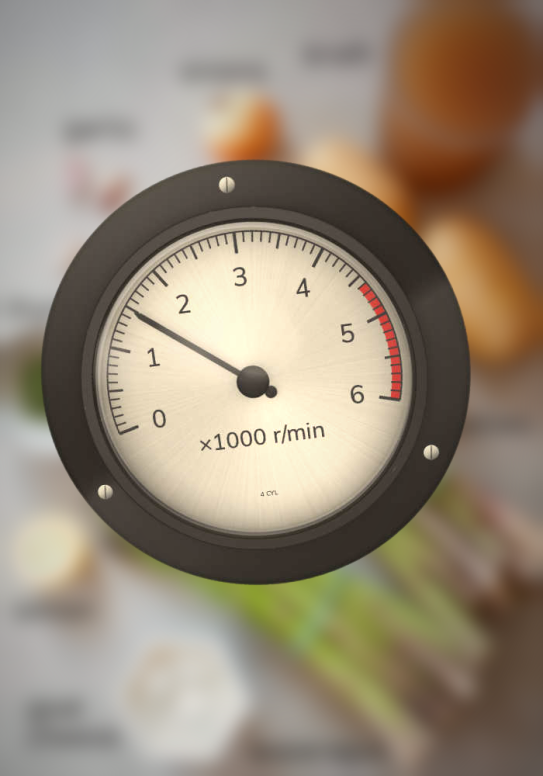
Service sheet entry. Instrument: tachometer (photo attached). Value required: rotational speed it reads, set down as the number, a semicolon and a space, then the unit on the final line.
1500; rpm
